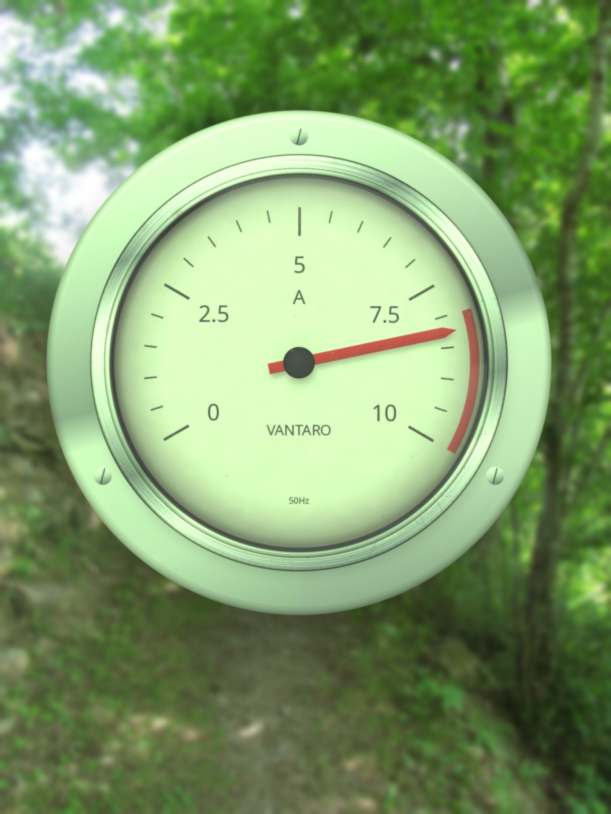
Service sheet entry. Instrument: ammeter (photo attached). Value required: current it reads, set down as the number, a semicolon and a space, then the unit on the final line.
8.25; A
